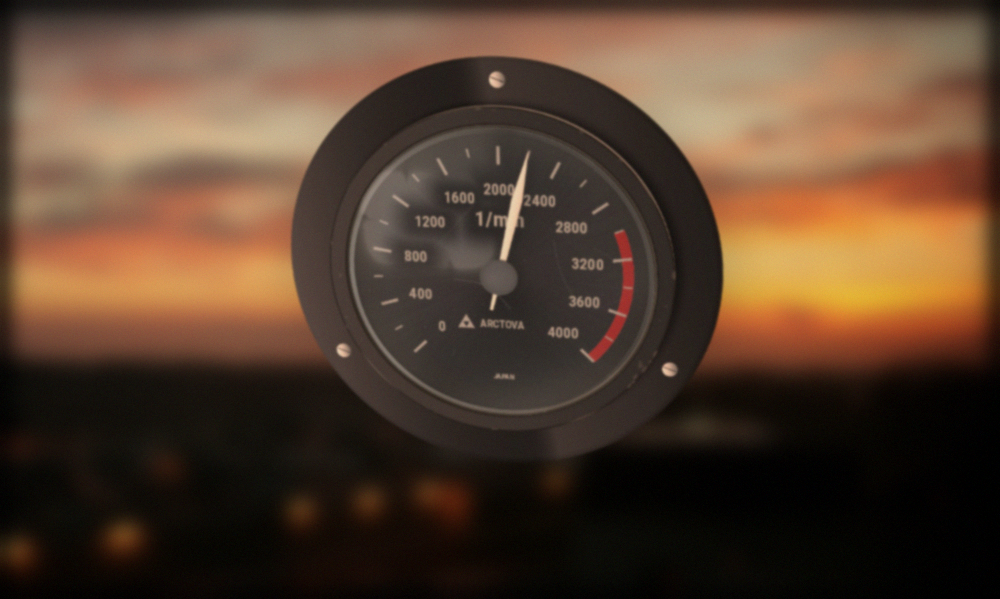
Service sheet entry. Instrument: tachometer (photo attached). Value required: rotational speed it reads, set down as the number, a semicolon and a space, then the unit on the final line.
2200; rpm
